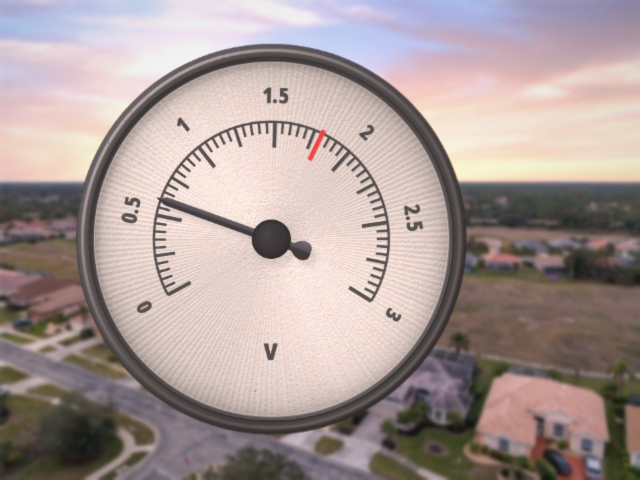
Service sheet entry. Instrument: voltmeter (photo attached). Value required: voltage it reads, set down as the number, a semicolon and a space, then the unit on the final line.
0.6; V
